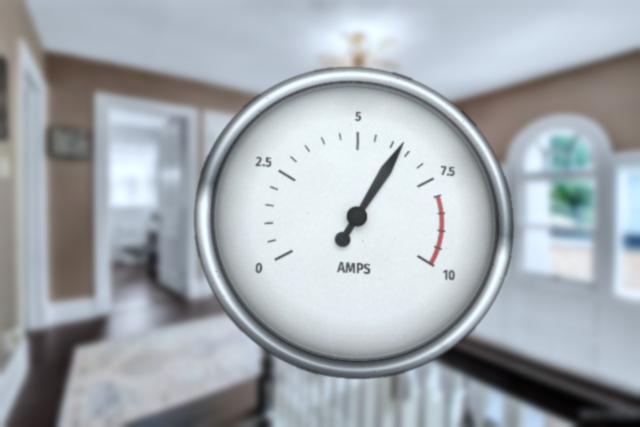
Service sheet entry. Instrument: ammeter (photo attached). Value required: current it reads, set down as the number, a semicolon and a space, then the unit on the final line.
6.25; A
